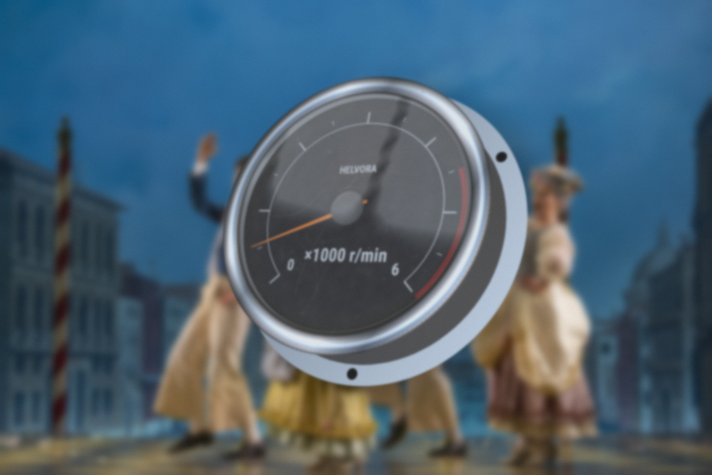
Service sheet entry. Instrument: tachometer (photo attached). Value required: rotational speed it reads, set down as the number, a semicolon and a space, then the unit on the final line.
500; rpm
